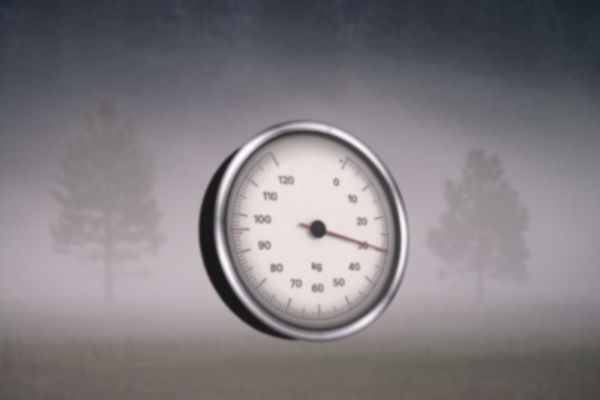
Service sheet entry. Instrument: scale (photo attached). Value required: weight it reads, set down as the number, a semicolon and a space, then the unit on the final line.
30; kg
